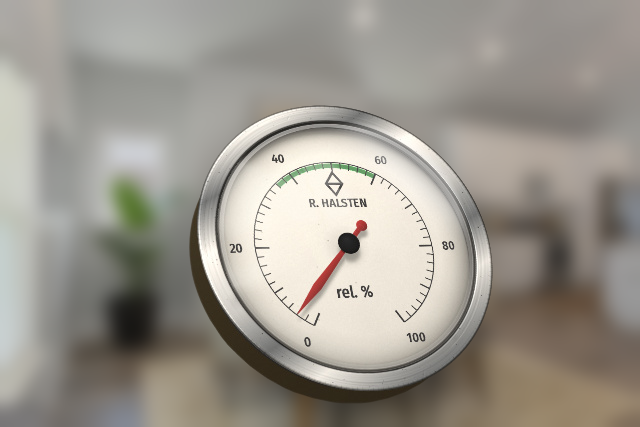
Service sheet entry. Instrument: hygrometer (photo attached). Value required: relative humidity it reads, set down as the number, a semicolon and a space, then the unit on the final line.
4; %
